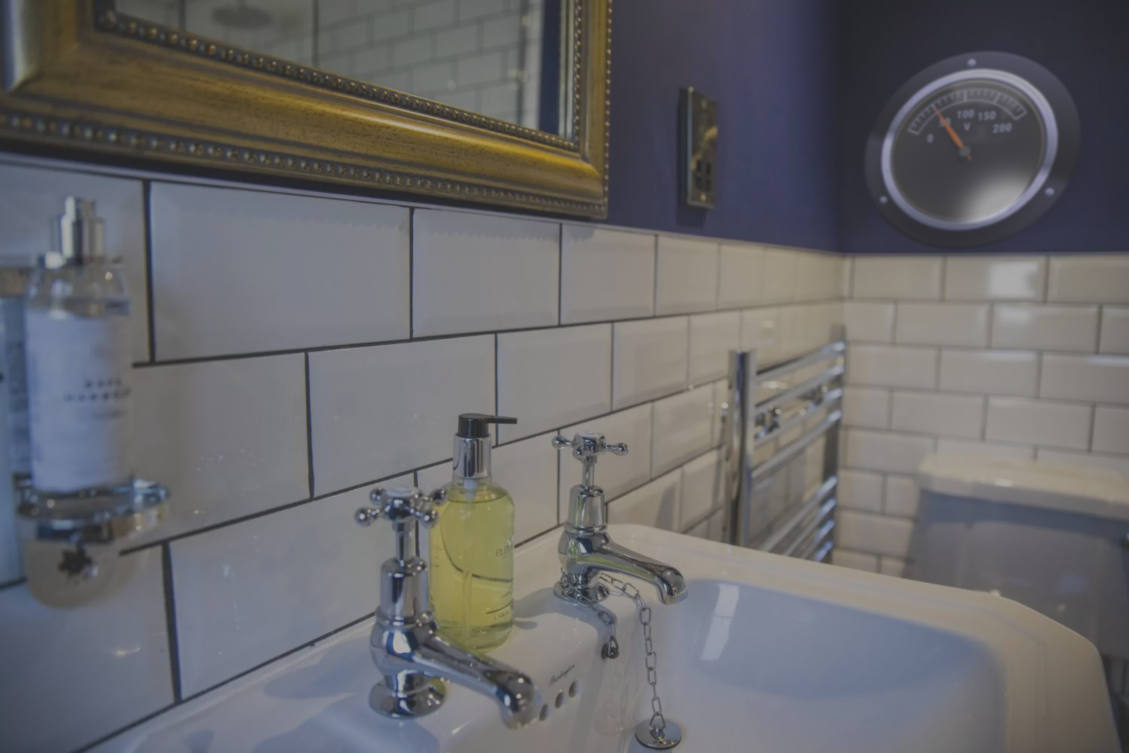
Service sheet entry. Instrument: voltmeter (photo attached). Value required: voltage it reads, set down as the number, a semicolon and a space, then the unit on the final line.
50; V
